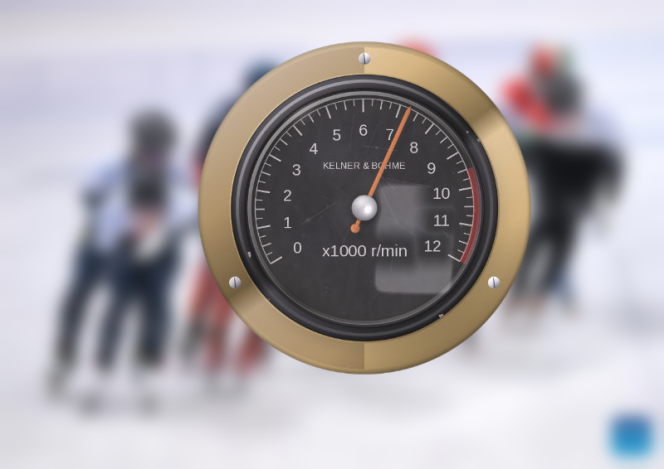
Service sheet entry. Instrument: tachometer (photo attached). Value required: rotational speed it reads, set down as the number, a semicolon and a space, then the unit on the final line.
7250; rpm
